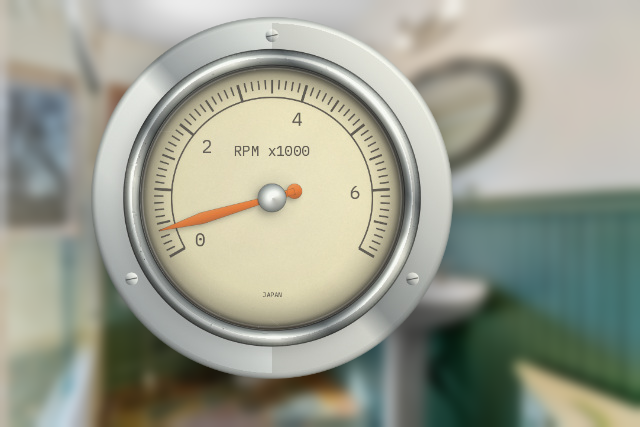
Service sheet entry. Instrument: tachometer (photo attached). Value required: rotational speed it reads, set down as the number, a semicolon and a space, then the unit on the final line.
400; rpm
